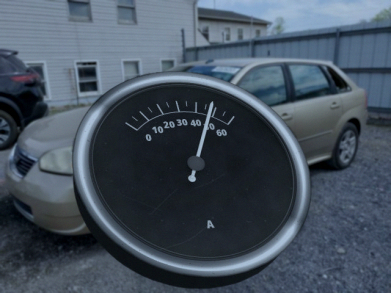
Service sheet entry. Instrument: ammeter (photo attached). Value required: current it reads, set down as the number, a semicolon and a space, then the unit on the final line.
47.5; A
